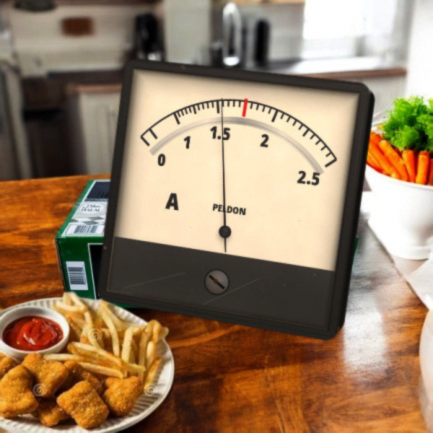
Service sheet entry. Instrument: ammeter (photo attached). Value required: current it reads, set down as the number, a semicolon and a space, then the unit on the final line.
1.55; A
